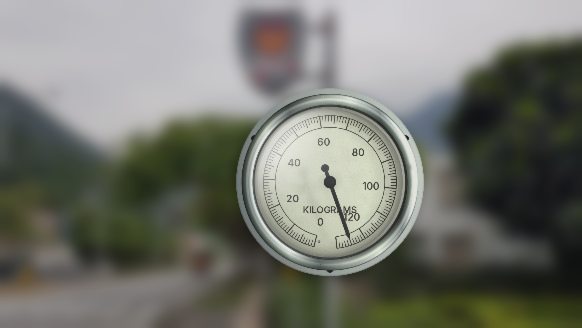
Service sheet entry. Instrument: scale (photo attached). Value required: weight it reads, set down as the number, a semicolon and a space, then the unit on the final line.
125; kg
